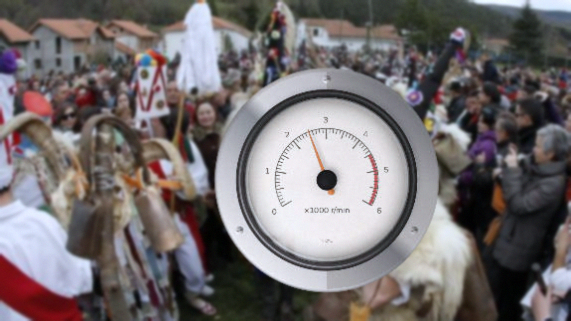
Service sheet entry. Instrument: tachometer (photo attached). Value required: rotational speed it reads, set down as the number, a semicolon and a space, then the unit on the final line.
2500; rpm
